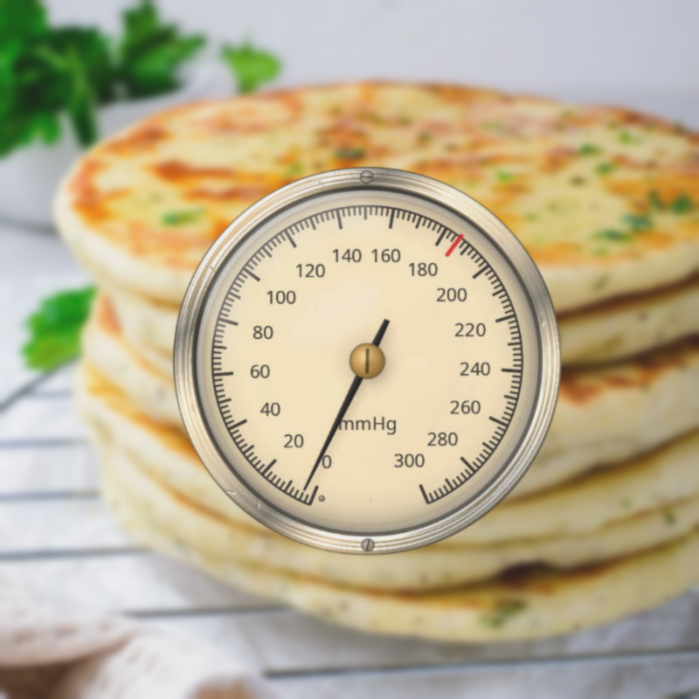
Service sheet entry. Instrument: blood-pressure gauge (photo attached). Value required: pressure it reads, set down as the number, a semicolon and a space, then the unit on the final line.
4; mmHg
